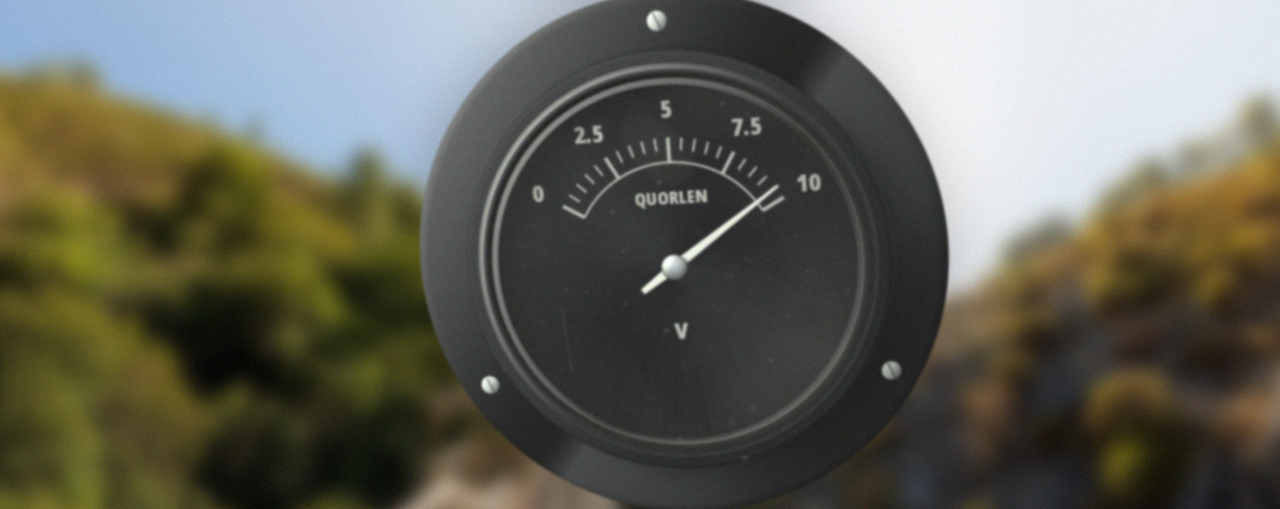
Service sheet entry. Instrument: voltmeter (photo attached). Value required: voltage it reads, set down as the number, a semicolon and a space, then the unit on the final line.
9.5; V
